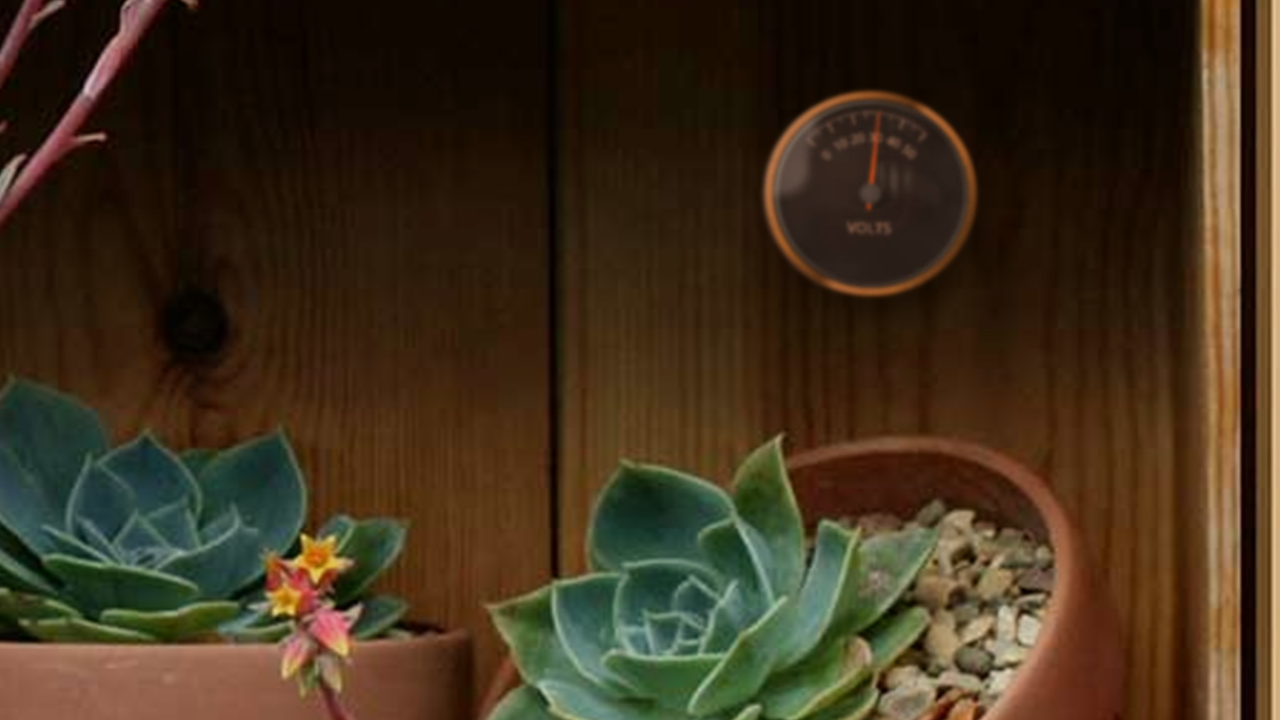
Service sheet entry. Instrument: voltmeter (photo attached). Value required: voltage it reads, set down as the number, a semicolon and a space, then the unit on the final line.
30; V
